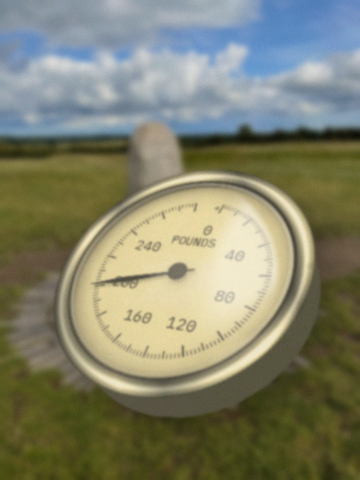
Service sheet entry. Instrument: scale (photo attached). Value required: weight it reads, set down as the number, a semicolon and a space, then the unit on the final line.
200; lb
